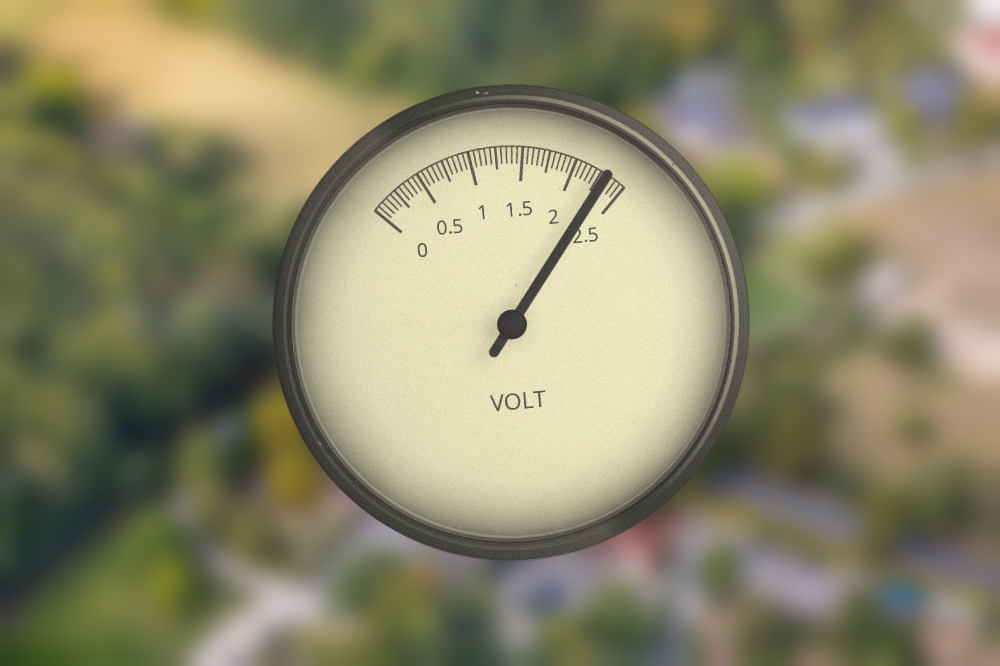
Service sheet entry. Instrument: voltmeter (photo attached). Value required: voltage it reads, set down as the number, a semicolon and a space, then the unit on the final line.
2.3; V
